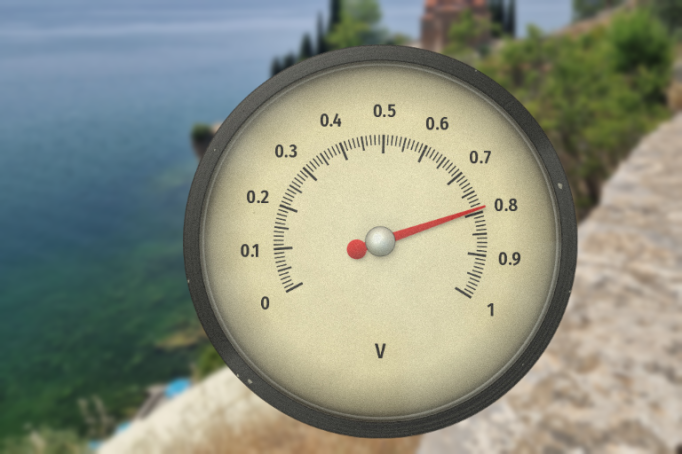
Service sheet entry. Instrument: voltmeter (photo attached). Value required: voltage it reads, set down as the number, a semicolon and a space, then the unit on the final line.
0.79; V
